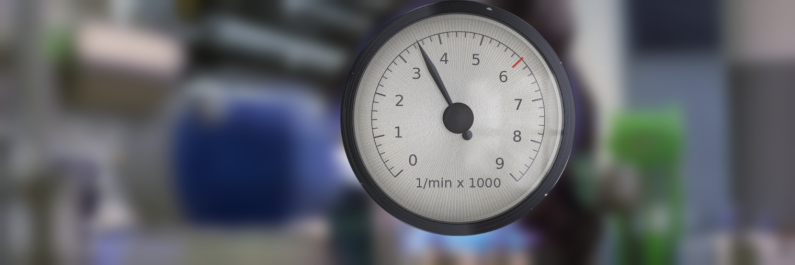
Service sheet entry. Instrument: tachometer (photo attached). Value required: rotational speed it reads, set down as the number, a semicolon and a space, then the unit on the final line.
3500; rpm
